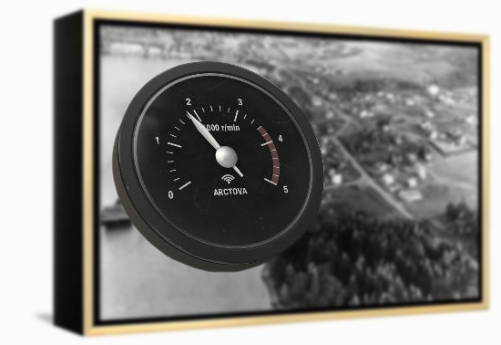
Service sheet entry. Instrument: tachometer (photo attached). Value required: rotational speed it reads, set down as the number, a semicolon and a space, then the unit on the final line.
1800; rpm
